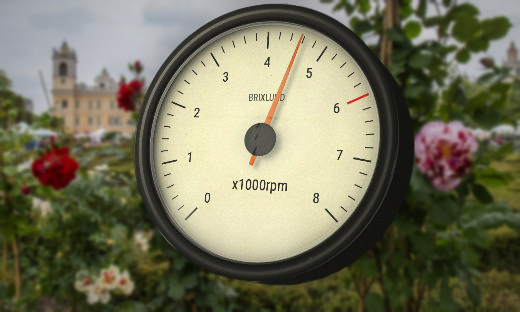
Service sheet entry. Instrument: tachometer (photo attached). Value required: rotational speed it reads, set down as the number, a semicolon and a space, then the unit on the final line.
4600; rpm
